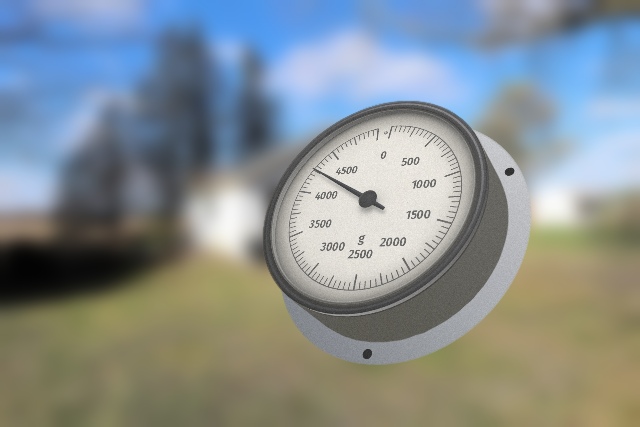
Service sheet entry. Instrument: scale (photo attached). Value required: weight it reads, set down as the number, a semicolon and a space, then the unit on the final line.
4250; g
